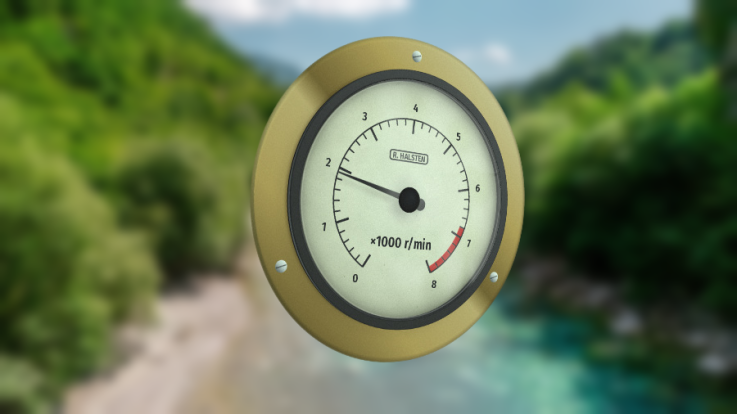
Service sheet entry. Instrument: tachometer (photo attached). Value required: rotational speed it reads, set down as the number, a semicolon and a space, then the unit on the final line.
1900; rpm
